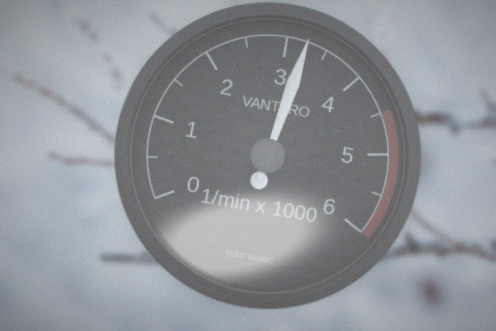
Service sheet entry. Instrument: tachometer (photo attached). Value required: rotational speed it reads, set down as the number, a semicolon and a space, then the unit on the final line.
3250; rpm
